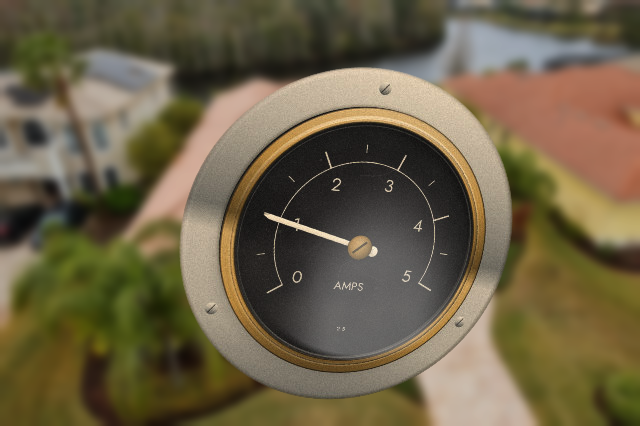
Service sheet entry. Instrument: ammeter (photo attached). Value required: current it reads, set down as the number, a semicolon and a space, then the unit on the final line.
1; A
